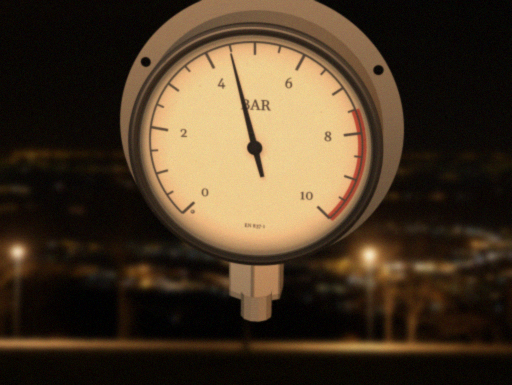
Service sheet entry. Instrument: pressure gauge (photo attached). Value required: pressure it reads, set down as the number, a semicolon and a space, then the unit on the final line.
4.5; bar
